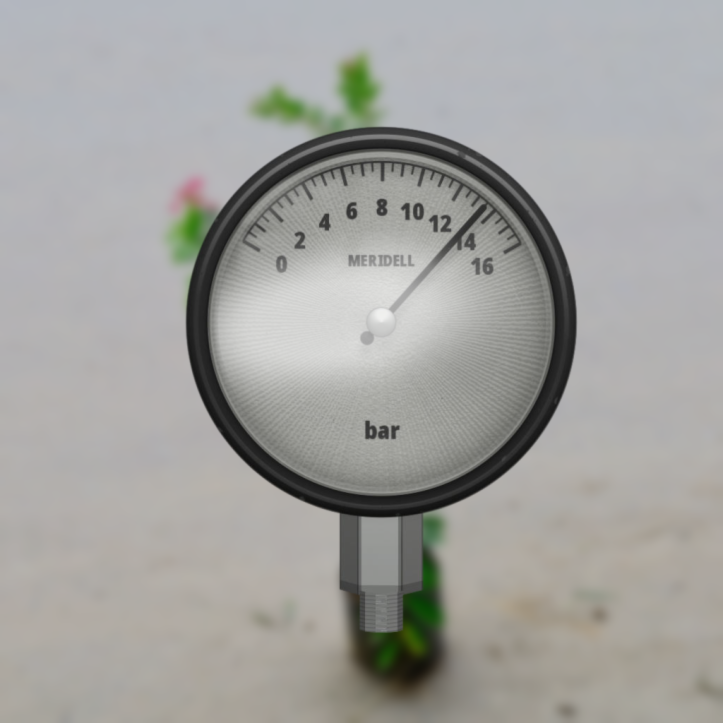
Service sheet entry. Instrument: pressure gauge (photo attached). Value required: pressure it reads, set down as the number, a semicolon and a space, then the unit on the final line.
13.5; bar
